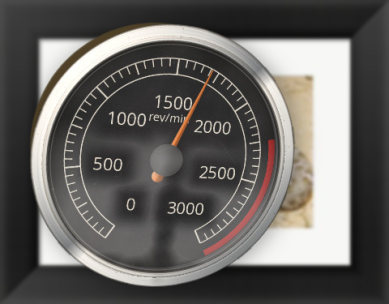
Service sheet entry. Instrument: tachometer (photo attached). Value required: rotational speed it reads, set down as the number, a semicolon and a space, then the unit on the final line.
1700; rpm
